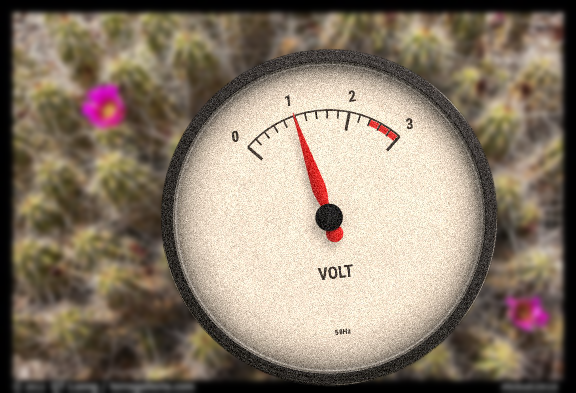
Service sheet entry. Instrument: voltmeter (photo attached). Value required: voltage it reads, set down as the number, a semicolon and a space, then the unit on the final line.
1; V
